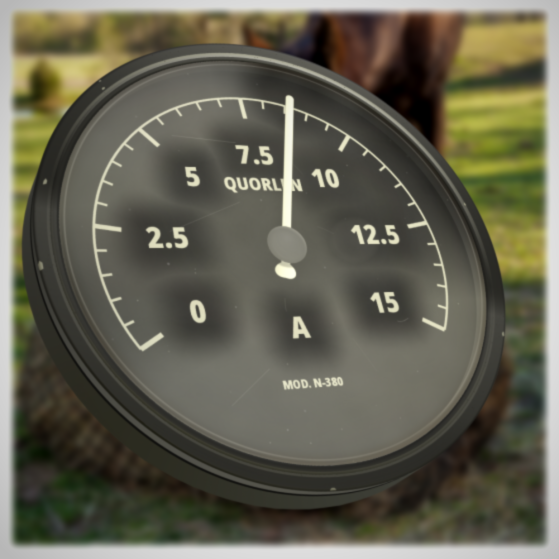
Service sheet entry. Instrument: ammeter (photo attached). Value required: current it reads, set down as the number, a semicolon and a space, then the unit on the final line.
8.5; A
